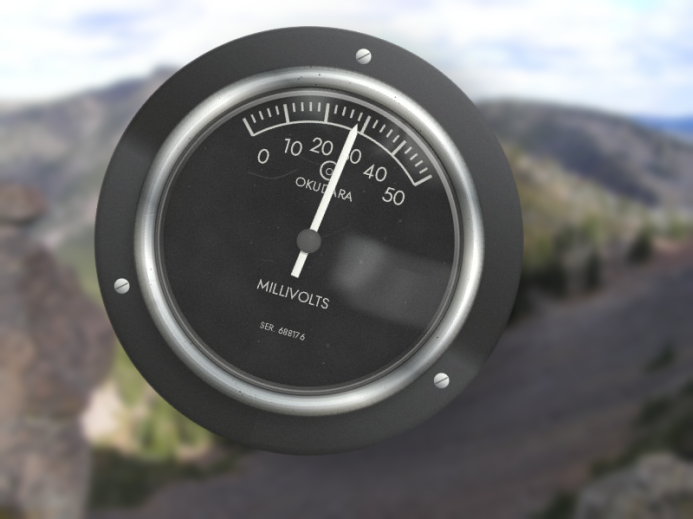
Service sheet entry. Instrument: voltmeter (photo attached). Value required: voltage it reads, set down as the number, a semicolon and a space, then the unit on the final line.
28; mV
